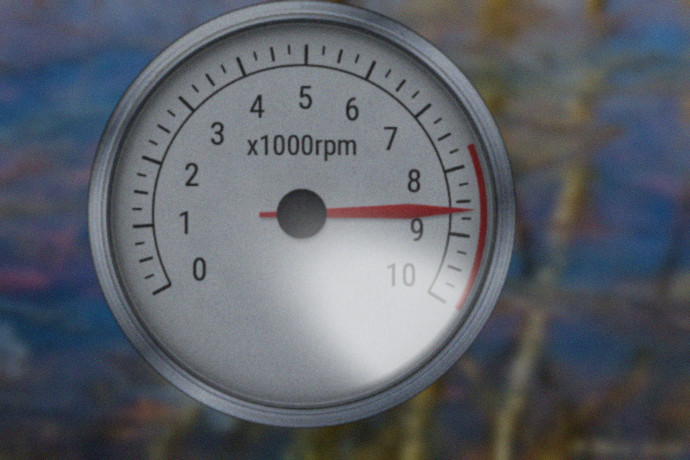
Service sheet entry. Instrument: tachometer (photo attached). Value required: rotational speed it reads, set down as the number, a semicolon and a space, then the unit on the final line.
8625; rpm
